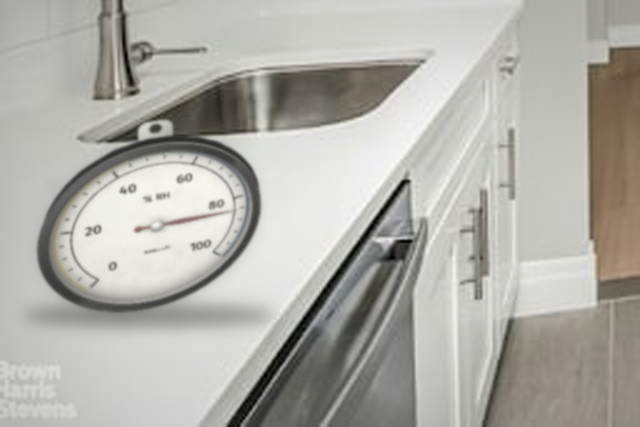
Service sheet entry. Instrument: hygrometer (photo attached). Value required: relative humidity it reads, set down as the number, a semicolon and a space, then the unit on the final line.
84; %
